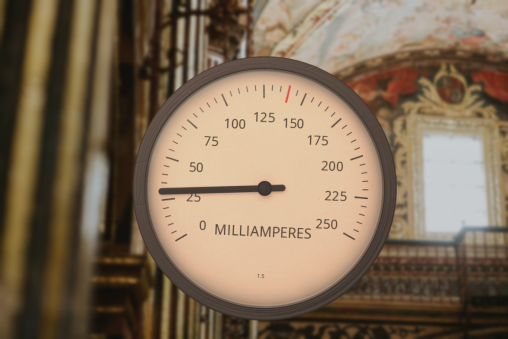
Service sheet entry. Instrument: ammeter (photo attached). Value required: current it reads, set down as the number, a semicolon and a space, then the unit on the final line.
30; mA
